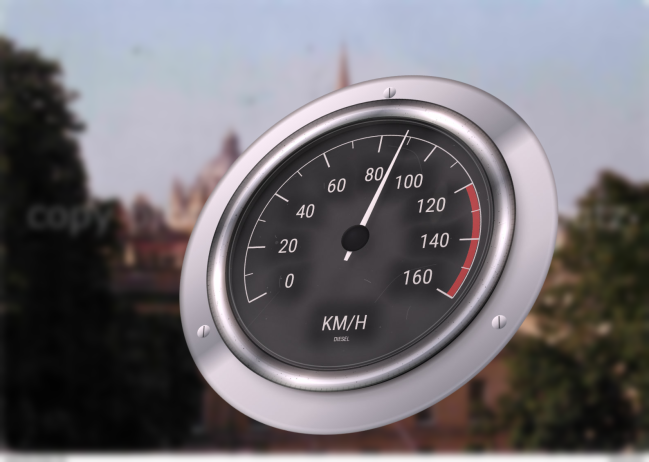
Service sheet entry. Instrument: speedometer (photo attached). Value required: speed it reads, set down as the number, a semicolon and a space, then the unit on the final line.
90; km/h
